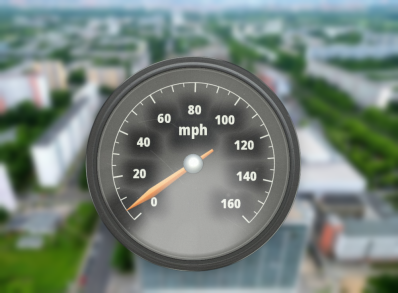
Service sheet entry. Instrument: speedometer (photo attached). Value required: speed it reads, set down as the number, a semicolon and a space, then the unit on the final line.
5; mph
